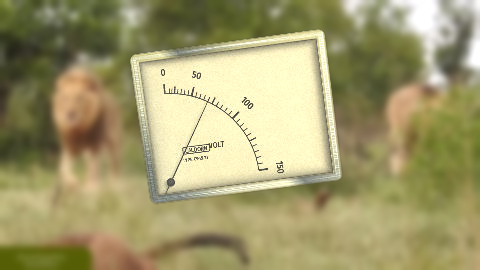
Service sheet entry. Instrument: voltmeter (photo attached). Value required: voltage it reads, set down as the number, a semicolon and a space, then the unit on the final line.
70; V
